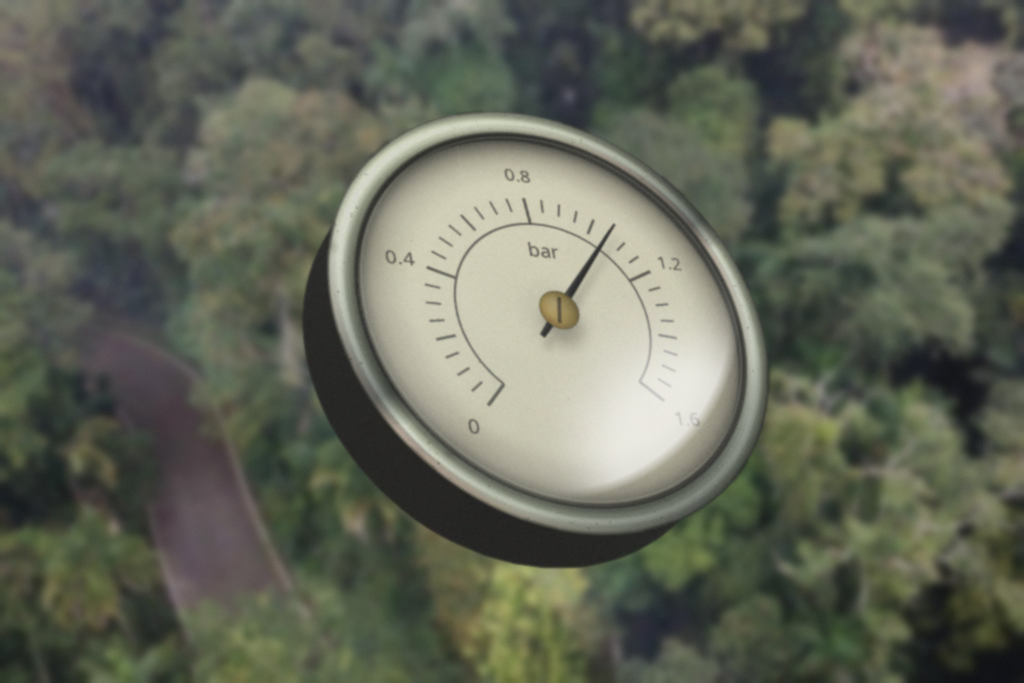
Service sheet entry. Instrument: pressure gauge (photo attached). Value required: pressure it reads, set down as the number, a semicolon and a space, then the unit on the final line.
1.05; bar
